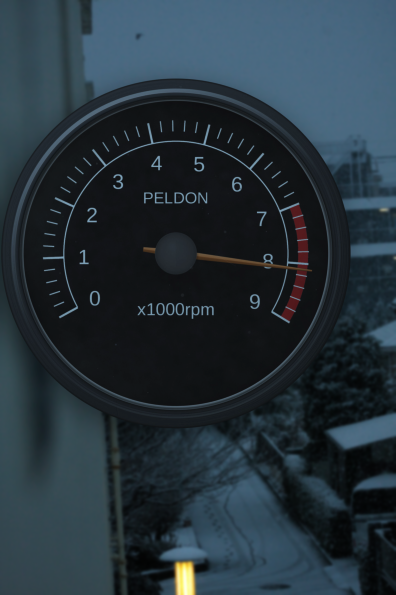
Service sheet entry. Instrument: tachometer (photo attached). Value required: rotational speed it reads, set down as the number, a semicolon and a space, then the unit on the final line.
8100; rpm
